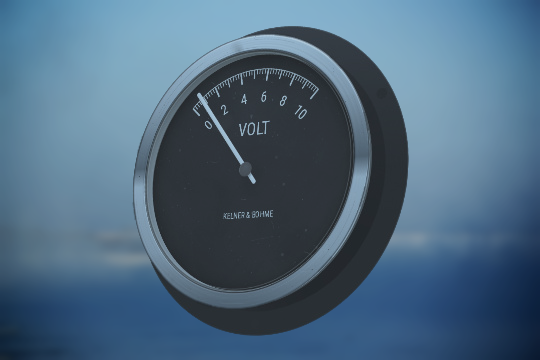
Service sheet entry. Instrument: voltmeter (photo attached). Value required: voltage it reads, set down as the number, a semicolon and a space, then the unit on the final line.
1; V
